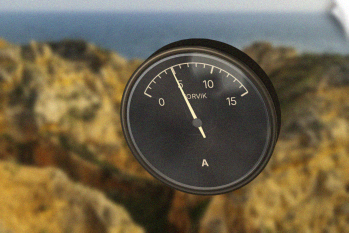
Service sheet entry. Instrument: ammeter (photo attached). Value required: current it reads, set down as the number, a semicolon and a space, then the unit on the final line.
5; A
